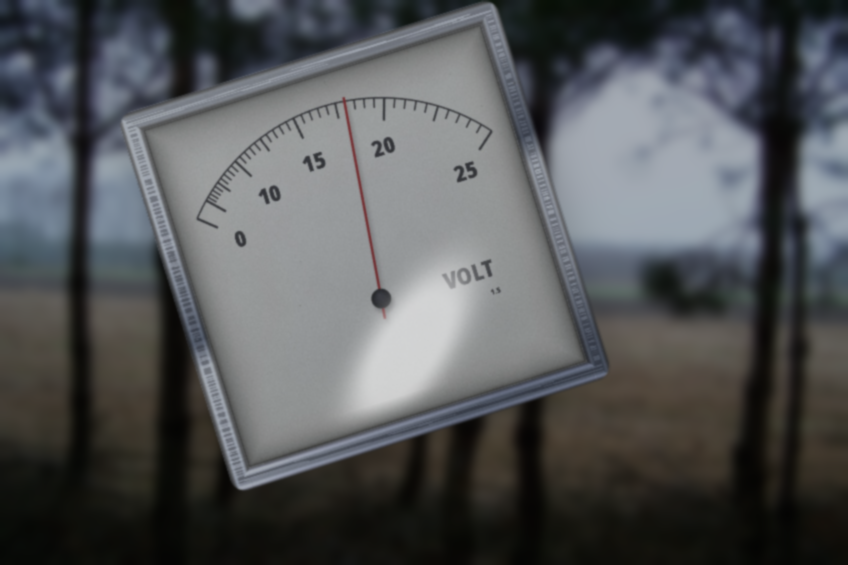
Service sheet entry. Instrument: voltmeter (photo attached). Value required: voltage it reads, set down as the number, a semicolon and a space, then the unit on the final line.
18; V
